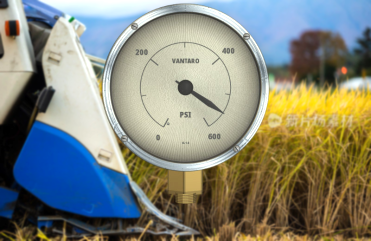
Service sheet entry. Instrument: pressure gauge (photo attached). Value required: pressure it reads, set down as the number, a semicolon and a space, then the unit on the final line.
550; psi
